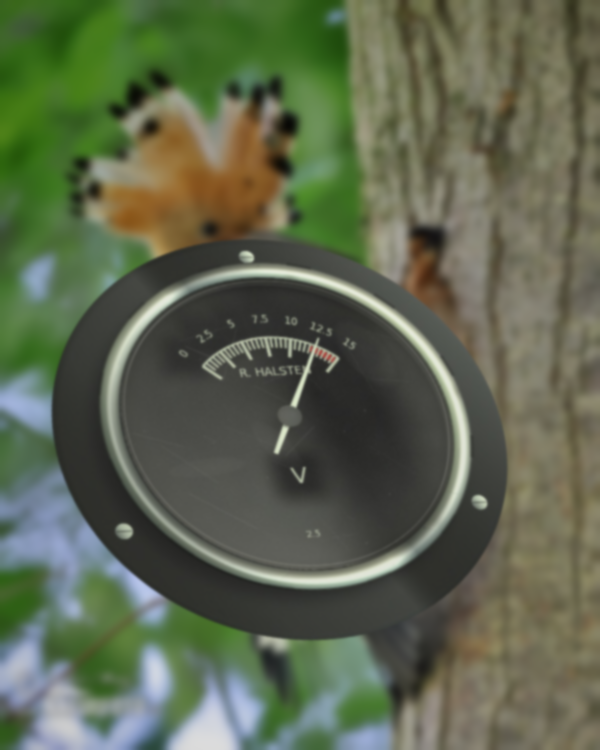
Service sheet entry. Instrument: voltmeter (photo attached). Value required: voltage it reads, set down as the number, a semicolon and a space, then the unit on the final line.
12.5; V
